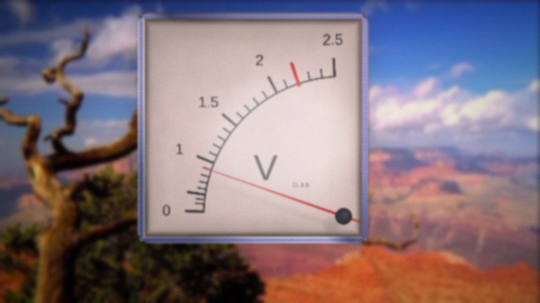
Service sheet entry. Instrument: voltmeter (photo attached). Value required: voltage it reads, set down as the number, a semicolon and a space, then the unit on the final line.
0.9; V
